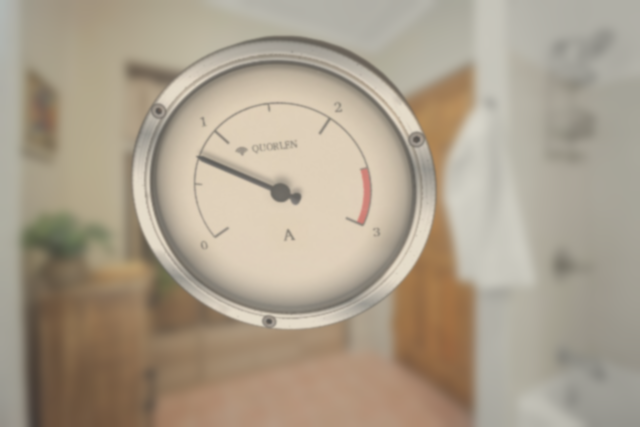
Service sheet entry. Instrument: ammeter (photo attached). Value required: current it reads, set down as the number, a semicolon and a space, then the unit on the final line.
0.75; A
